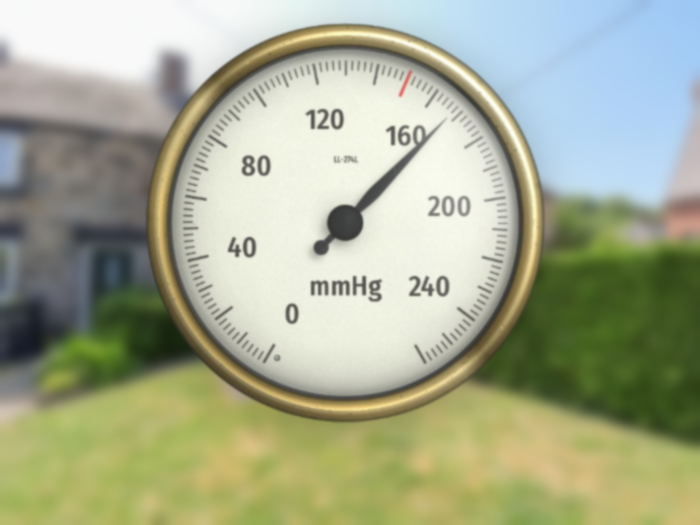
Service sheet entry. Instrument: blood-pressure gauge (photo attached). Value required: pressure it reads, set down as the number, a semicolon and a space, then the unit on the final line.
168; mmHg
